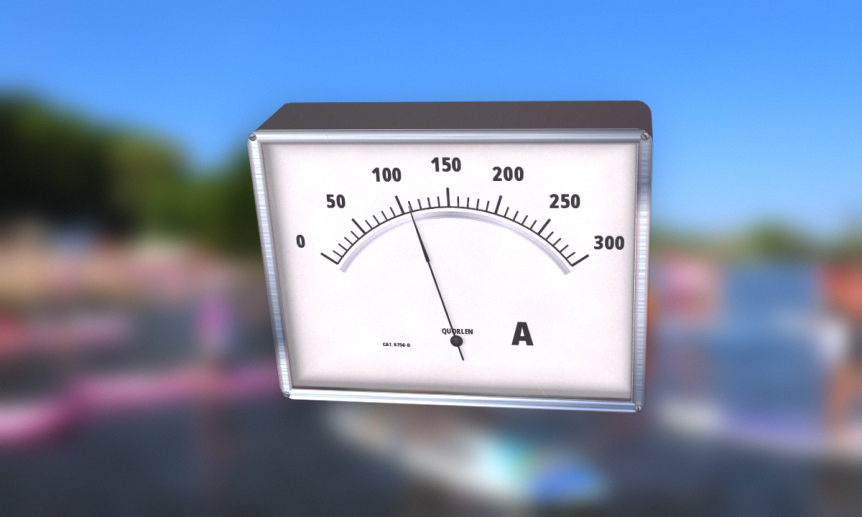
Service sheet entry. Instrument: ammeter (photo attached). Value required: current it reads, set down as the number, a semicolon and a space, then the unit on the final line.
110; A
